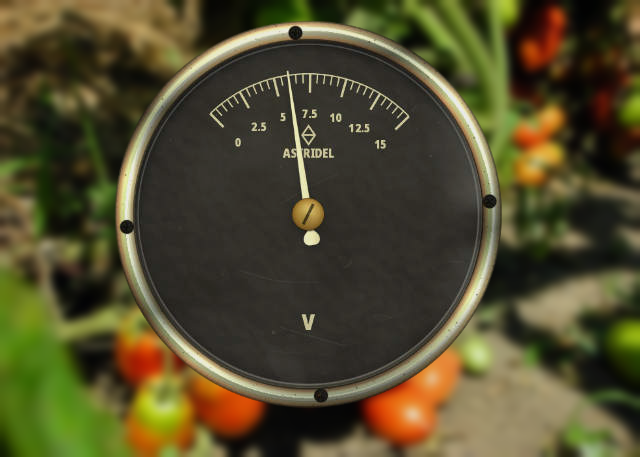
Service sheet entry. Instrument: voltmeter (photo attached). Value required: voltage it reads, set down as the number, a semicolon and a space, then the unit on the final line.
6; V
